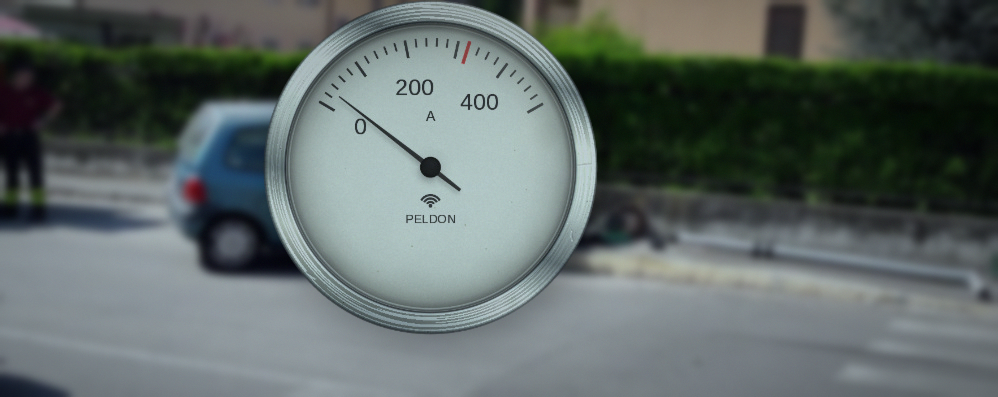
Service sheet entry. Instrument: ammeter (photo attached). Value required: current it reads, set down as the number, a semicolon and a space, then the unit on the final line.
30; A
